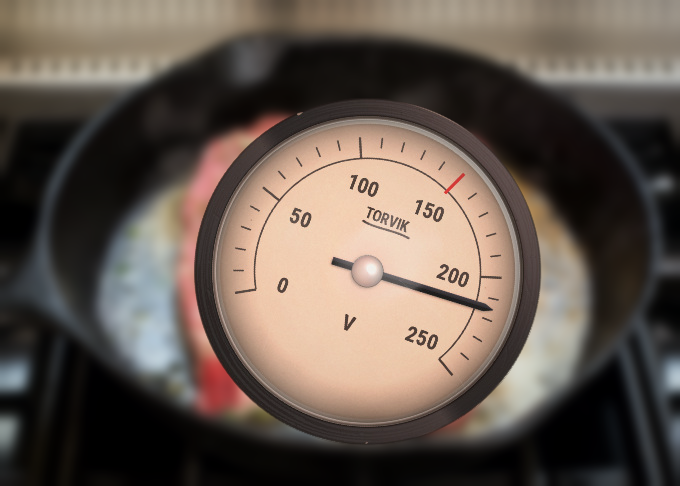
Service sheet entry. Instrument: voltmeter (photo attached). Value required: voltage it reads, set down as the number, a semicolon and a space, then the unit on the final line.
215; V
